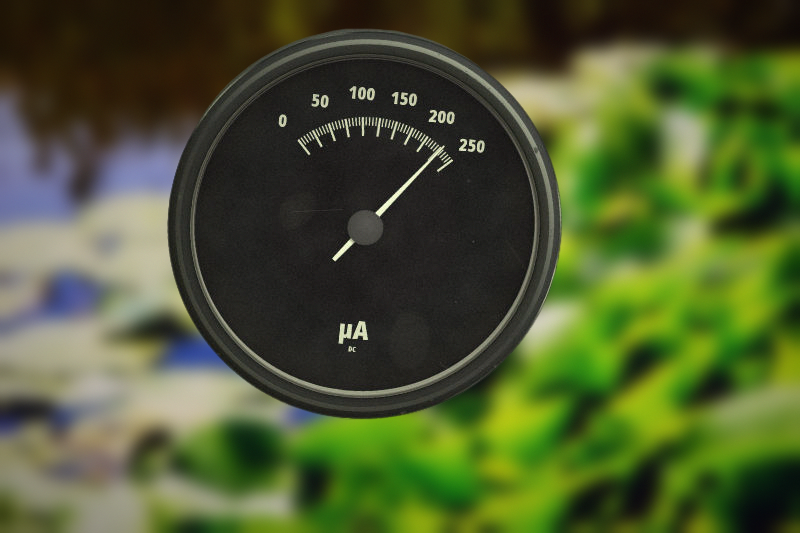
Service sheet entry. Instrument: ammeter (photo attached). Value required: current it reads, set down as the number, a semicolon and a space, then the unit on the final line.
225; µA
